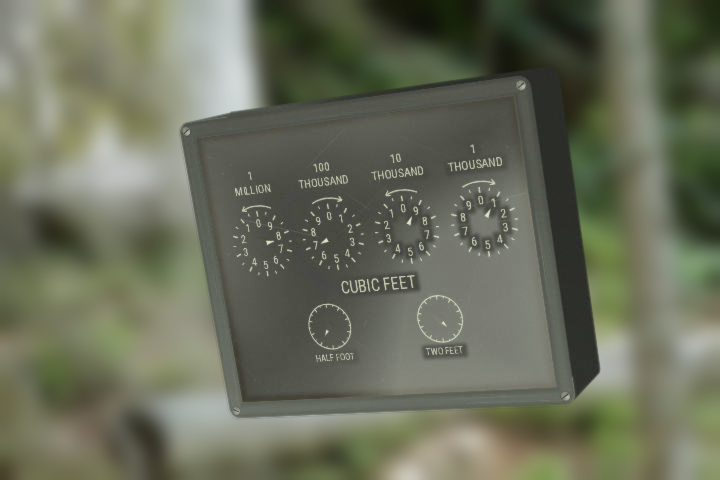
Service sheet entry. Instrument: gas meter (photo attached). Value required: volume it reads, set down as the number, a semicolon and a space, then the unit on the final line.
769100; ft³
